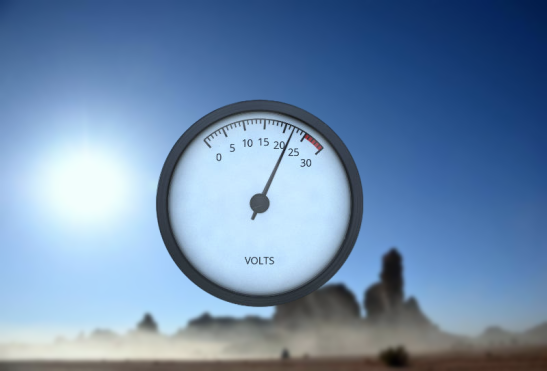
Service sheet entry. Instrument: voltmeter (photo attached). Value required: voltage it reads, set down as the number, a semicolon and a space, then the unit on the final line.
22; V
